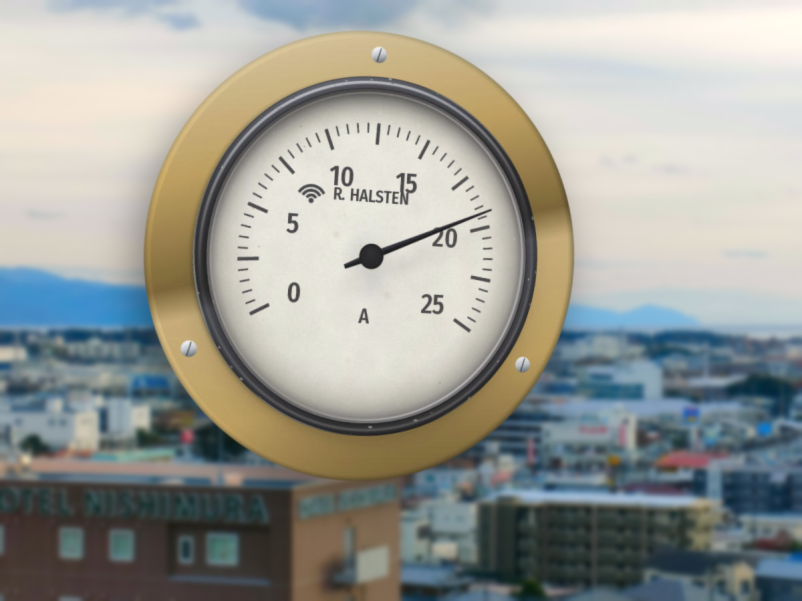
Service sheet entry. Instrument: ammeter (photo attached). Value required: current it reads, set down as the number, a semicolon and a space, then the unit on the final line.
19.25; A
